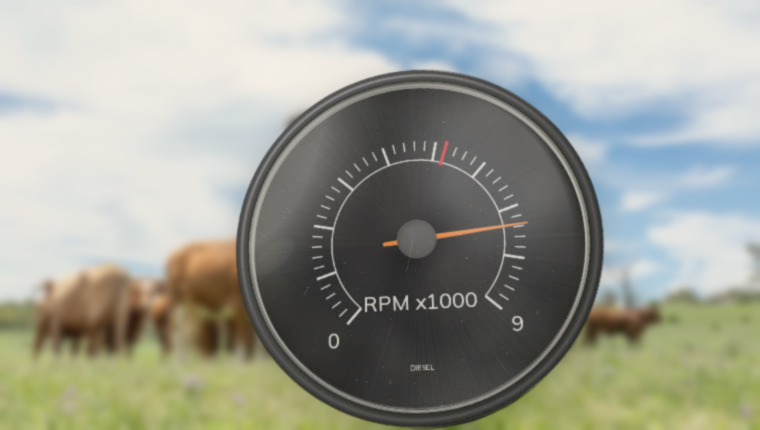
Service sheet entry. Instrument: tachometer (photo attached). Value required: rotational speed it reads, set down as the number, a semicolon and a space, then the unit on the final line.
7400; rpm
